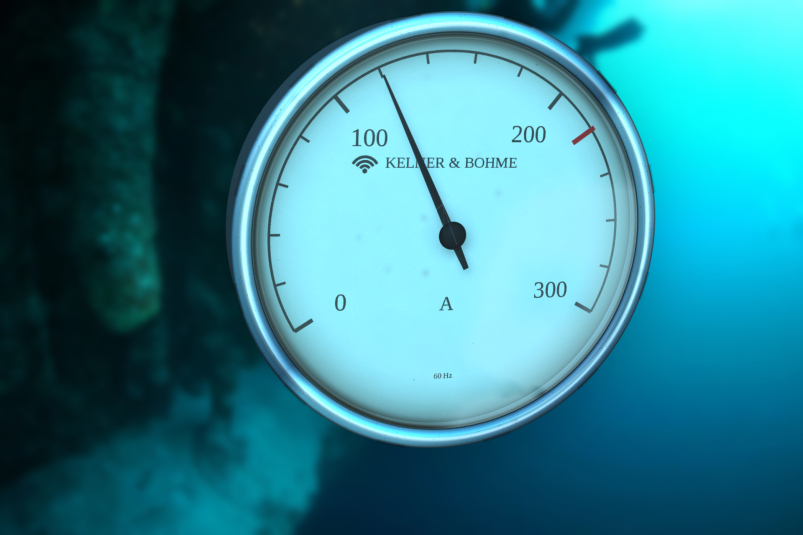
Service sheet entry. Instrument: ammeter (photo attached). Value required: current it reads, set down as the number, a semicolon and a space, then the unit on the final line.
120; A
